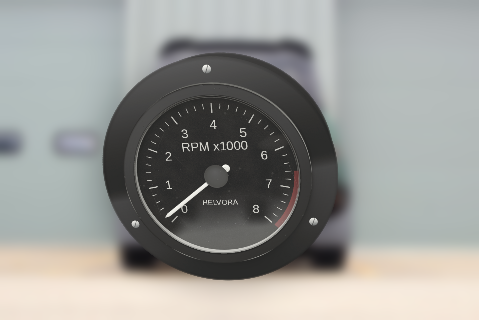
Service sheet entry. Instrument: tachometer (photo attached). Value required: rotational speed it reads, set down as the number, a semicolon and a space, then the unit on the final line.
200; rpm
